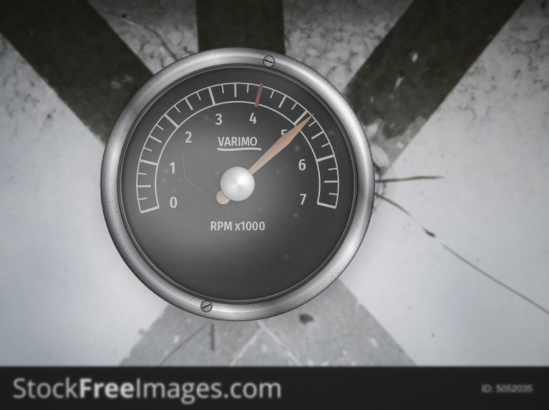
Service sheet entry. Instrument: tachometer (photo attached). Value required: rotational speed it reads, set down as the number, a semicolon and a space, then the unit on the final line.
5125; rpm
